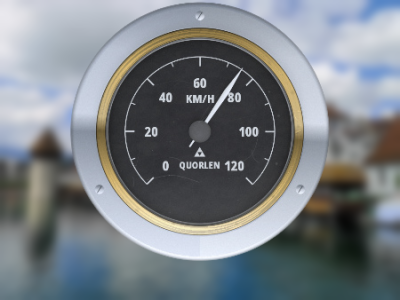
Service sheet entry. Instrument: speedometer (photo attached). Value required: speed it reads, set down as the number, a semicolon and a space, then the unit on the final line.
75; km/h
